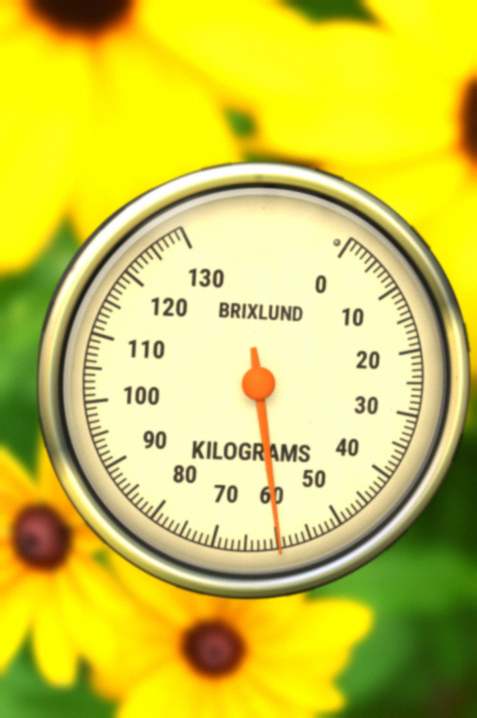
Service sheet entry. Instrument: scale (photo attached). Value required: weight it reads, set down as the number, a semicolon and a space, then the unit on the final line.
60; kg
